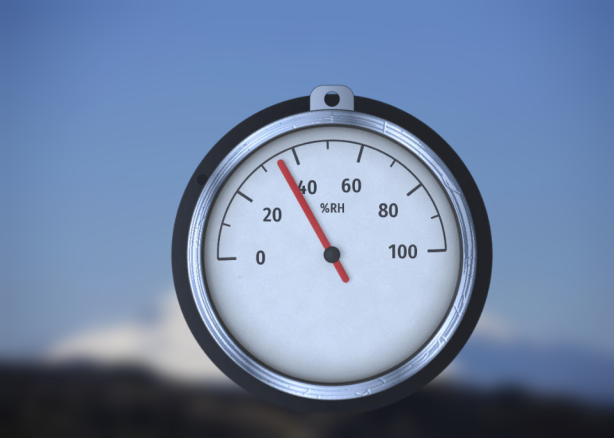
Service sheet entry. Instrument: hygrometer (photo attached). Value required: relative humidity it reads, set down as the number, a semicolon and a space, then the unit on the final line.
35; %
